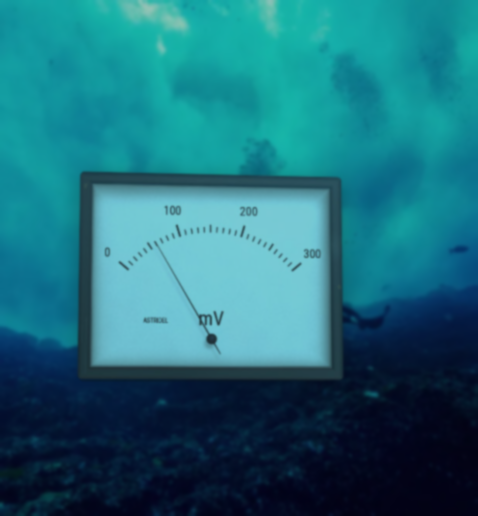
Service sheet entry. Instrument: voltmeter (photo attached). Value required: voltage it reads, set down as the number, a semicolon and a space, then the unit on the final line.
60; mV
